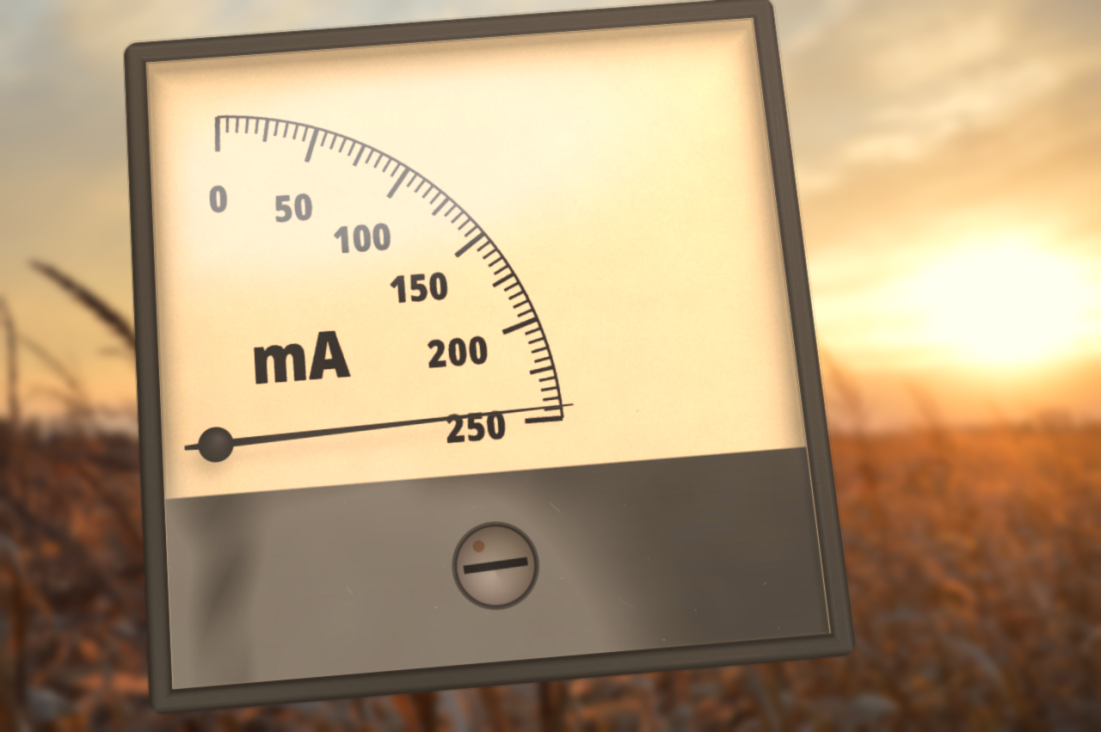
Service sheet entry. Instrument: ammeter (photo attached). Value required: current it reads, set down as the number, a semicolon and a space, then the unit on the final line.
245; mA
